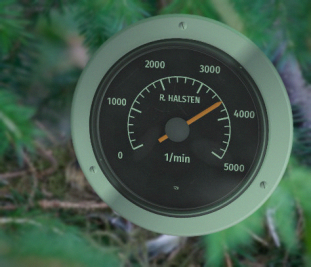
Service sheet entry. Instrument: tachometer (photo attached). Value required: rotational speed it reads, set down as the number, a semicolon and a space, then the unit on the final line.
3600; rpm
